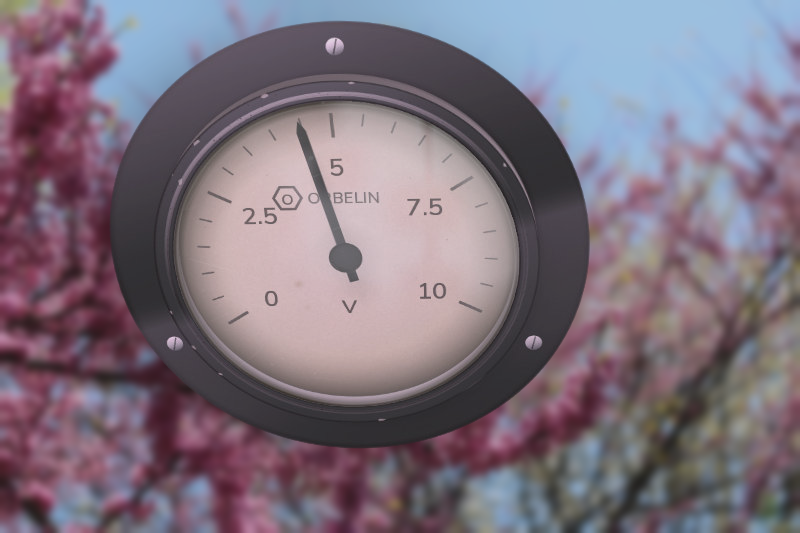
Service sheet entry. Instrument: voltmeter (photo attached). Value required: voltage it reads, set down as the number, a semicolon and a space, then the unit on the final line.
4.5; V
